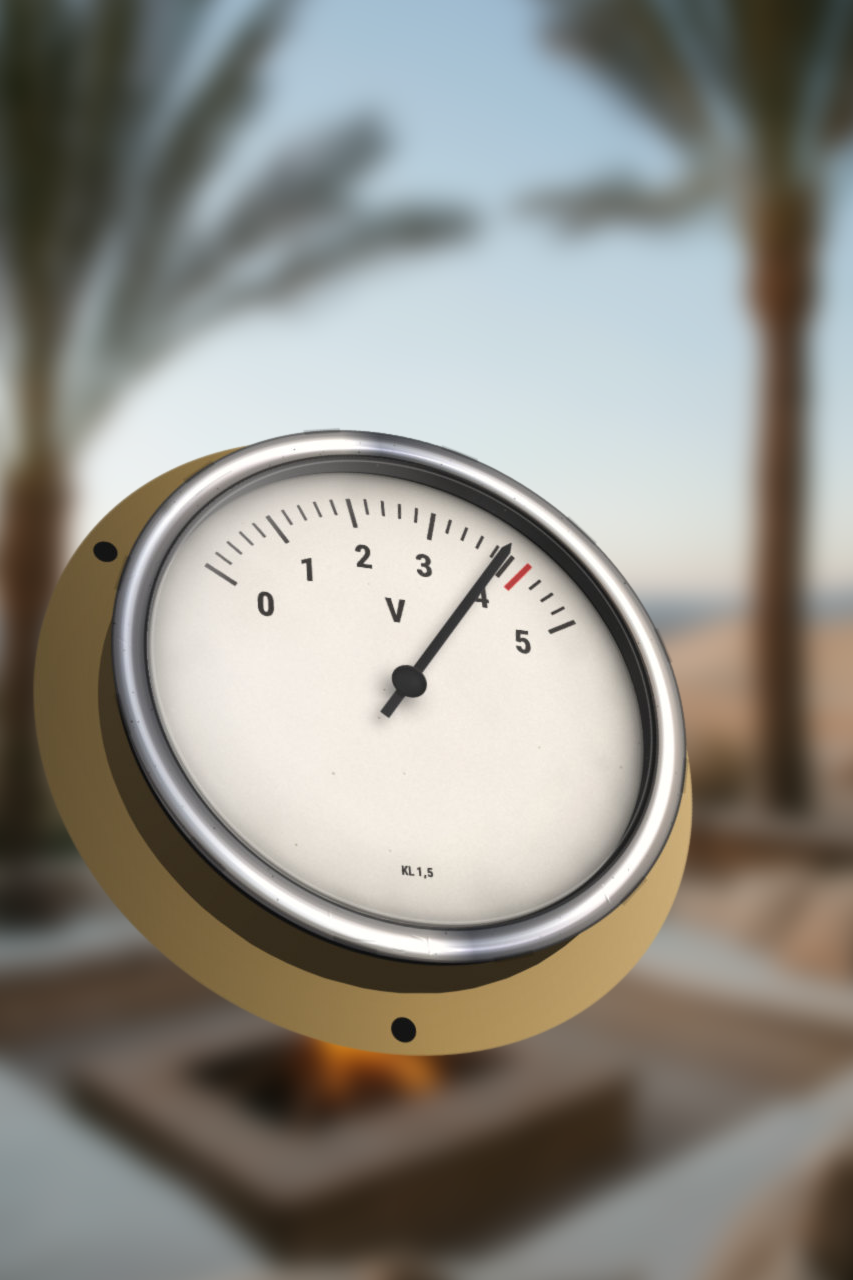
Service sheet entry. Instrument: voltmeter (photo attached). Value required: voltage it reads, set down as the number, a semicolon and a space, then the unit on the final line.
3.9; V
